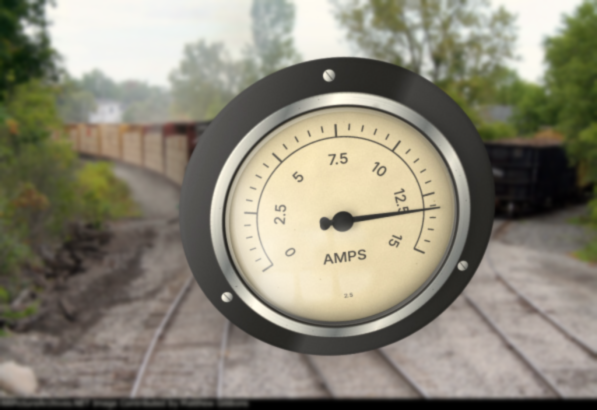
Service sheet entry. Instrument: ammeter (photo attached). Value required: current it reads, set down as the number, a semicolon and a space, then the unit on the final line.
13; A
